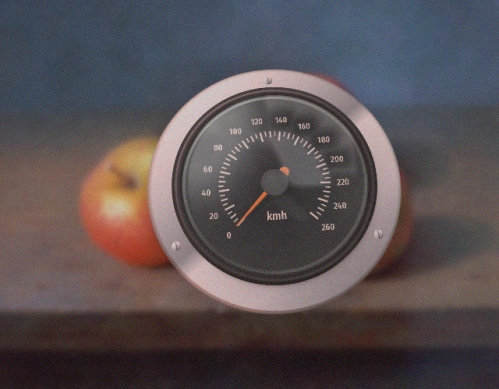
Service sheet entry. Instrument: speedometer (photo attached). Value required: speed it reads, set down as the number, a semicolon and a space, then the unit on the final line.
0; km/h
